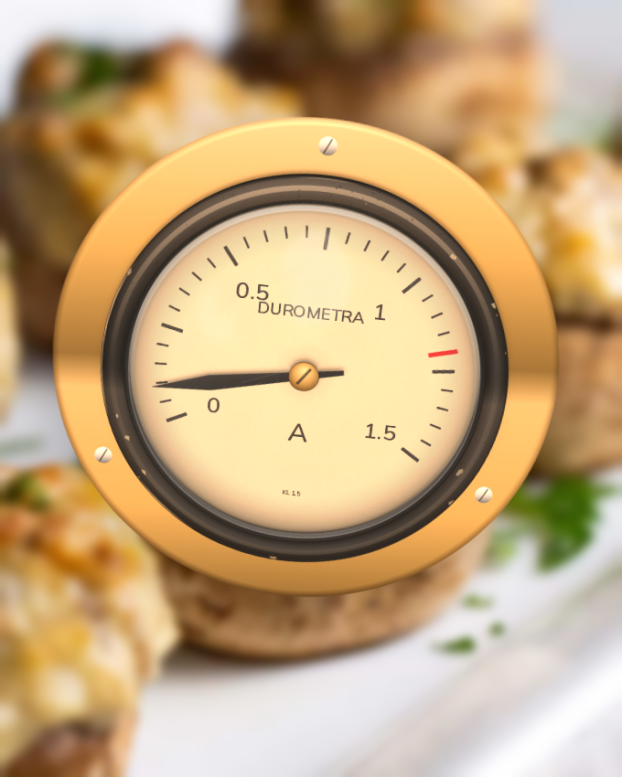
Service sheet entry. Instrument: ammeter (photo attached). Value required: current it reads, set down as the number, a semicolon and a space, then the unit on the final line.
0.1; A
